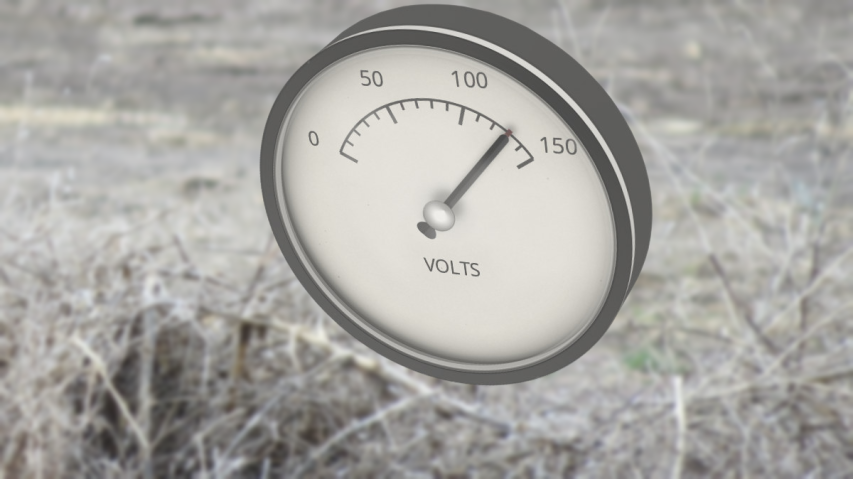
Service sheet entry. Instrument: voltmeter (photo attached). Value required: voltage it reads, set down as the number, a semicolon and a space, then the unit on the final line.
130; V
